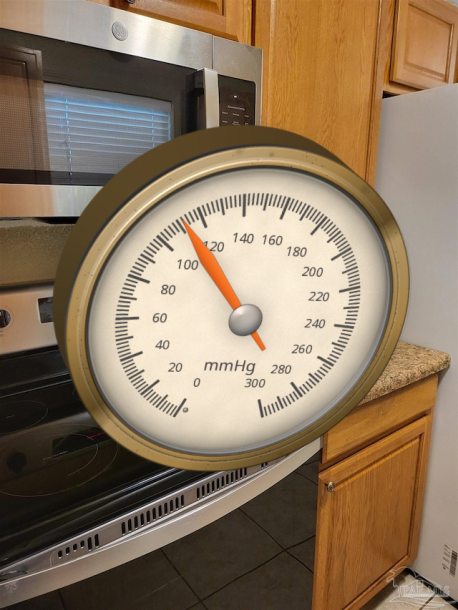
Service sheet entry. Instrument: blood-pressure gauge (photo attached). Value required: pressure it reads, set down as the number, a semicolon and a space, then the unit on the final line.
112; mmHg
